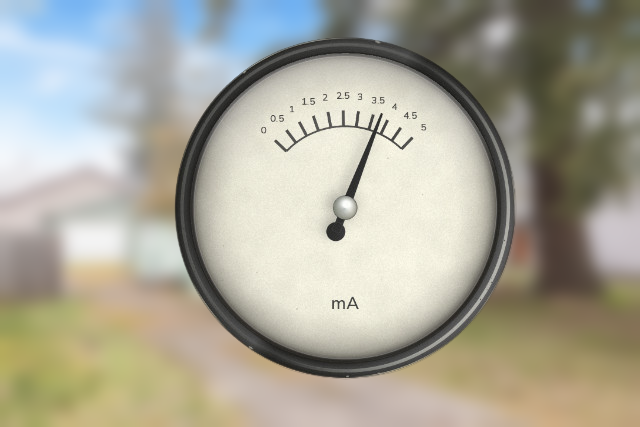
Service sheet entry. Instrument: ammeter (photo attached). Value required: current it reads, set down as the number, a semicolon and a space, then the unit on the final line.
3.75; mA
